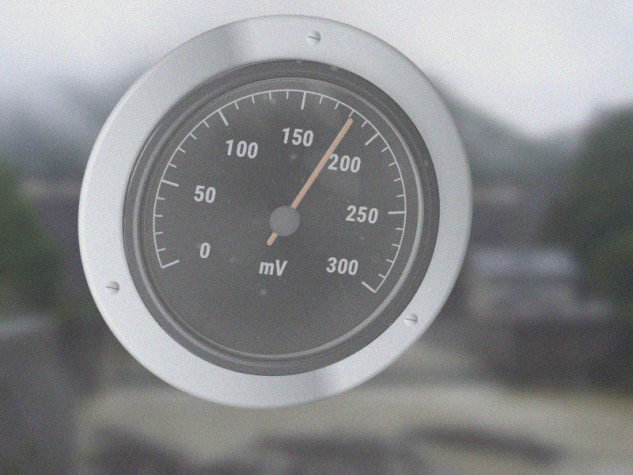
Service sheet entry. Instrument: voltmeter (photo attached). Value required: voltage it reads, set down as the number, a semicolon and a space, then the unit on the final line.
180; mV
